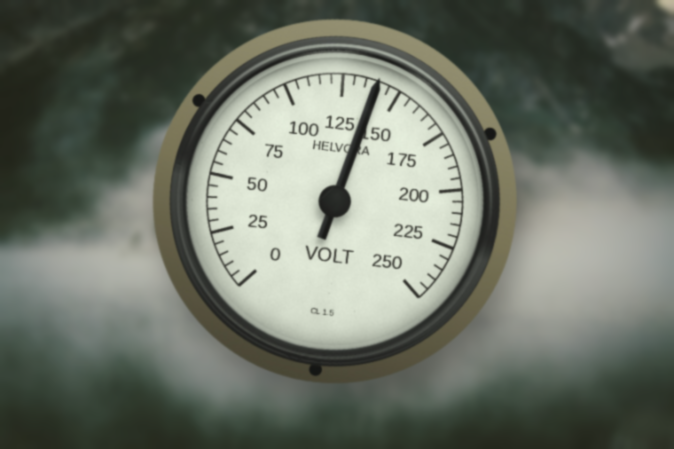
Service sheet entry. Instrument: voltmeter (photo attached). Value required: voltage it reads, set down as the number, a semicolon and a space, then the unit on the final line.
140; V
